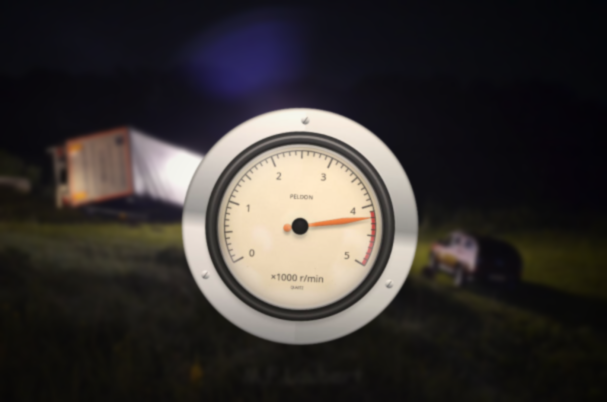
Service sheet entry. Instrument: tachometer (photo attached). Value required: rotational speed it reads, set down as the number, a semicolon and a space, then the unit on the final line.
4200; rpm
